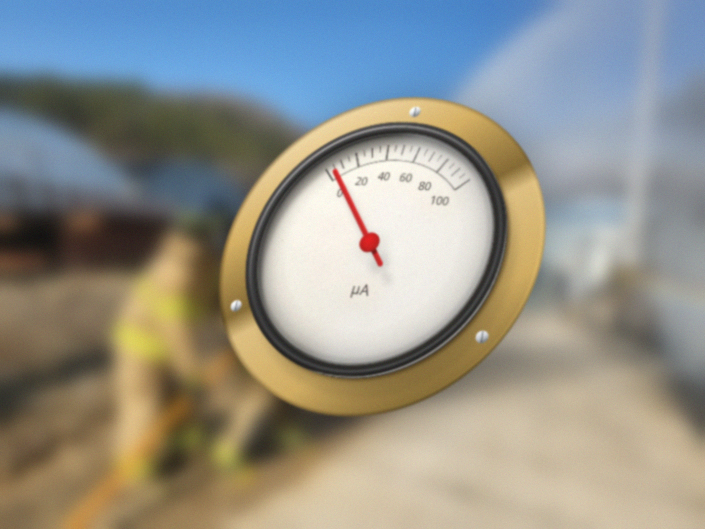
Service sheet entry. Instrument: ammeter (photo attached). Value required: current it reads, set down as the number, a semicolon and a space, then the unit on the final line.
5; µA
